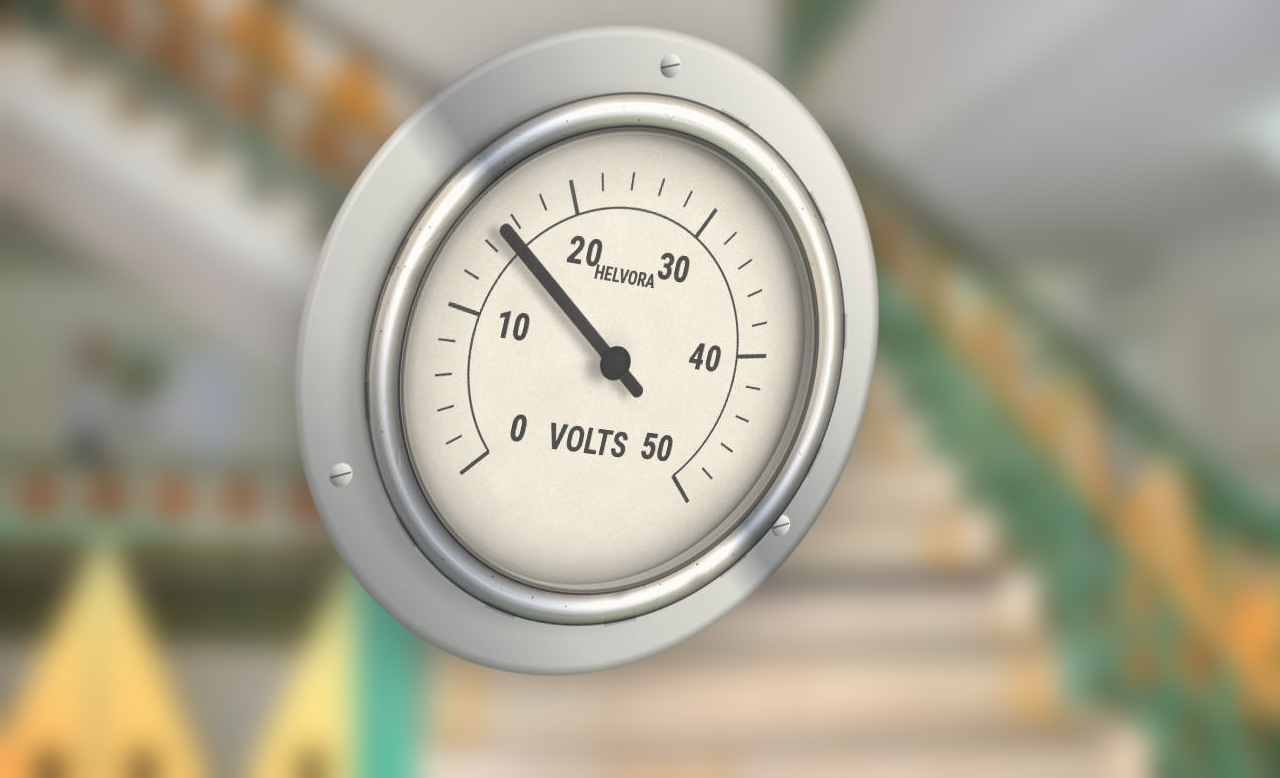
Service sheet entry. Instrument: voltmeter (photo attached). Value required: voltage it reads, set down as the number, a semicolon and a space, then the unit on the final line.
15; V
